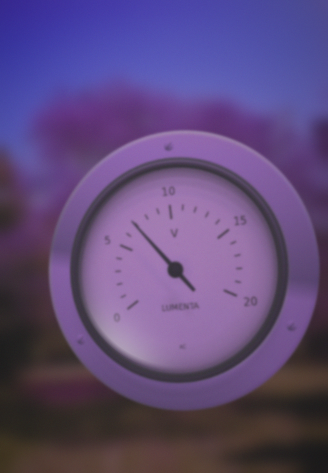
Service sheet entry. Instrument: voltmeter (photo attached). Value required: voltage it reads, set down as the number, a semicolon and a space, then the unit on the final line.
7; V
